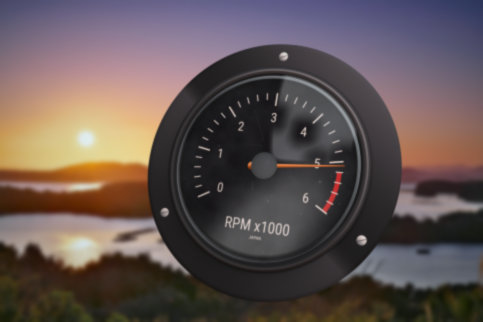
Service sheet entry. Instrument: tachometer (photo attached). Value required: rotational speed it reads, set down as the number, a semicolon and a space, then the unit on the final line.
5100; rpm
